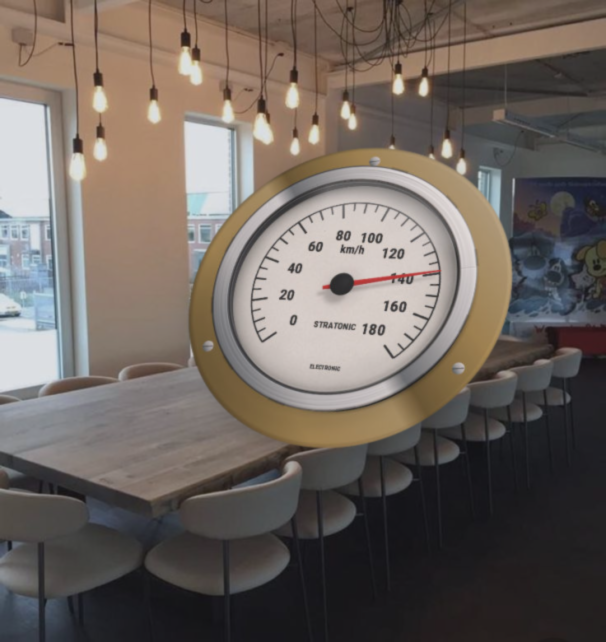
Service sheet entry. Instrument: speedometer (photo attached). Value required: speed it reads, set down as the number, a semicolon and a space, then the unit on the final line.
140; km/h
